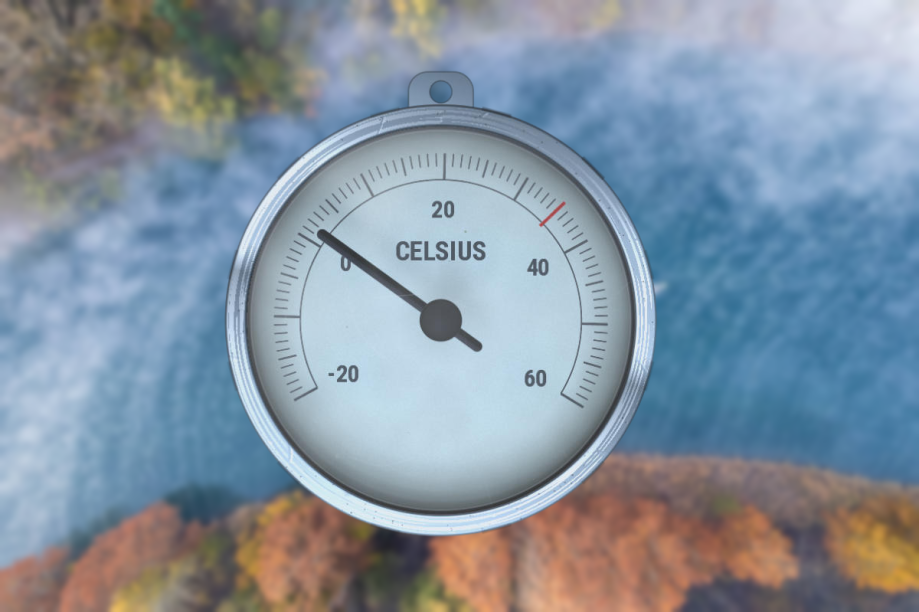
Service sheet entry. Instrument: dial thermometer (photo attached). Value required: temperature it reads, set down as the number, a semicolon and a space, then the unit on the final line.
1.5; °C
